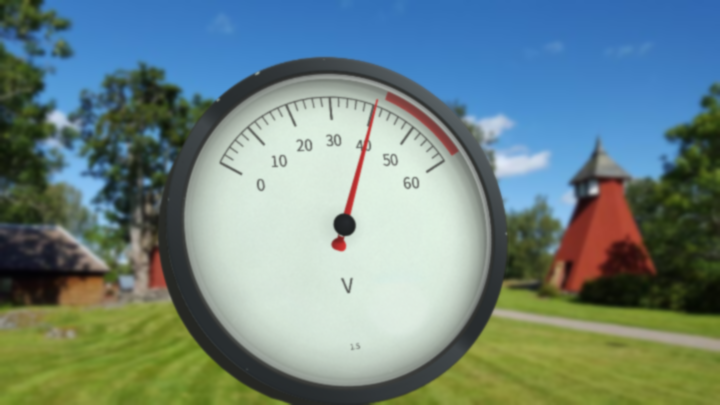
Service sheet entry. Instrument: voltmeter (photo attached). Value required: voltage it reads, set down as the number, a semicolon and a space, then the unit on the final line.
40; V
